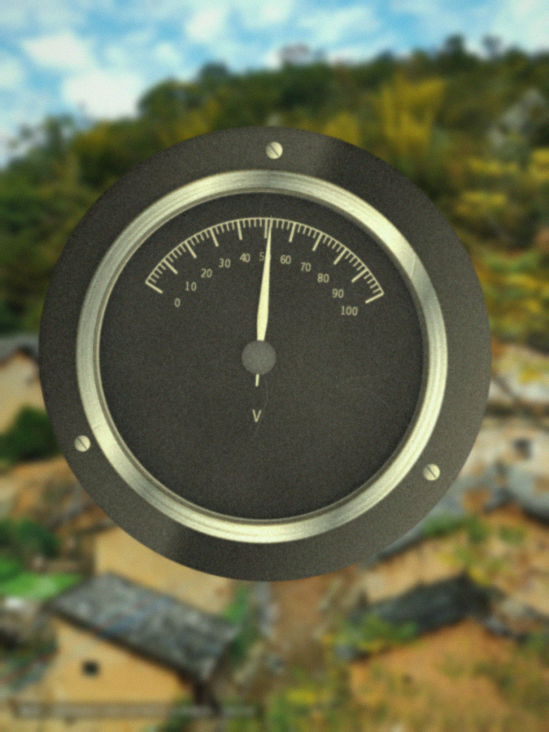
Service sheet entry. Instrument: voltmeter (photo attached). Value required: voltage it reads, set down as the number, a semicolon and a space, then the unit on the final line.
52; V
